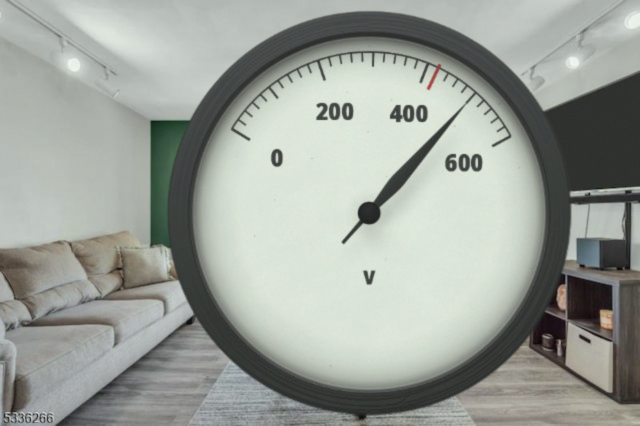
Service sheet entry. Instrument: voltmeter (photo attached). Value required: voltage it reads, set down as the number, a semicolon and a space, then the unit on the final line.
500; V
